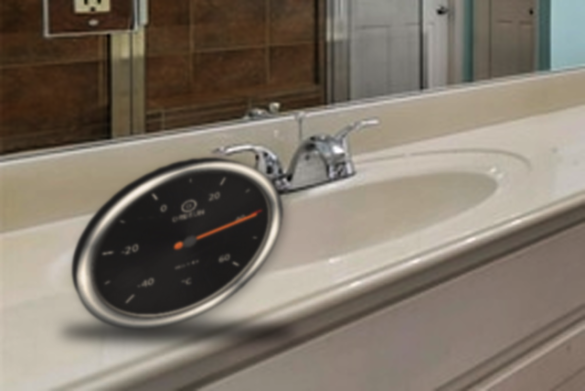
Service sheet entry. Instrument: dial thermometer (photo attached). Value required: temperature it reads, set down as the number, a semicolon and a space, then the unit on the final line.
40; °C
